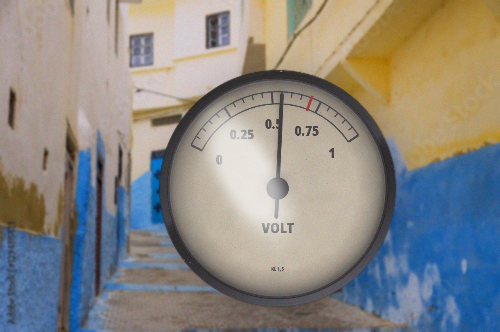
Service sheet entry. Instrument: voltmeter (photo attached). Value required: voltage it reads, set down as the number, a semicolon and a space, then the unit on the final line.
0.55; V
